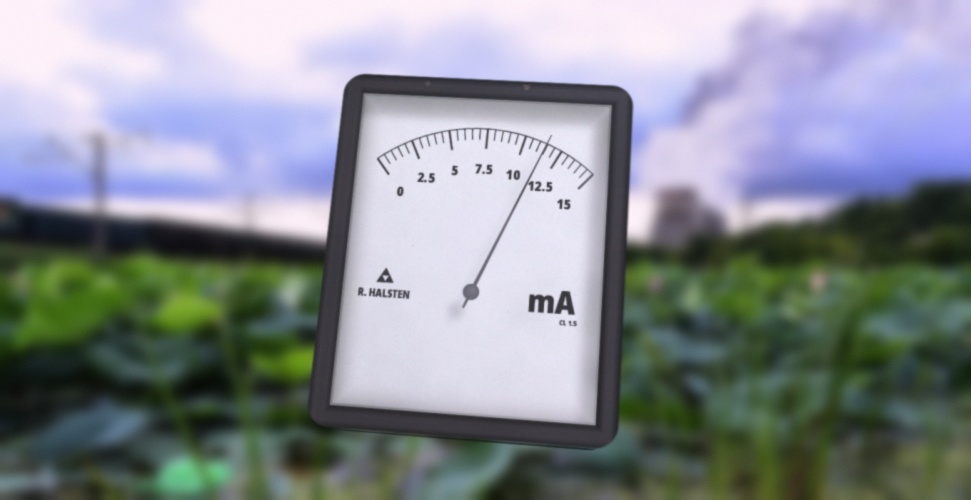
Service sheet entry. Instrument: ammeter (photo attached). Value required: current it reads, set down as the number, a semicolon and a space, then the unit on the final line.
11.5; mA
